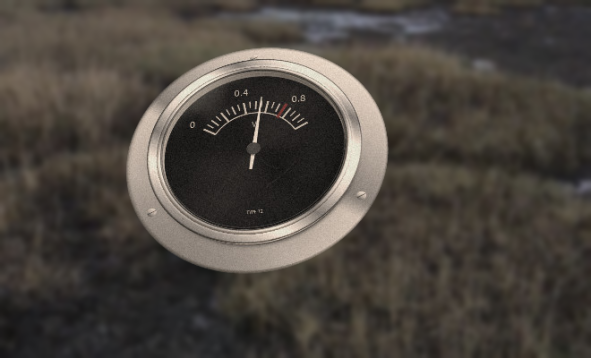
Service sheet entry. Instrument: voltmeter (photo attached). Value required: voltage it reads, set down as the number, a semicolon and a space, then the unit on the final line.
0.55; V
